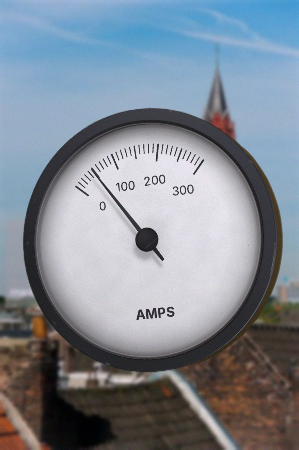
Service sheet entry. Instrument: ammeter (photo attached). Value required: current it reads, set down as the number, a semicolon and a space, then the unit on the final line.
50; A
